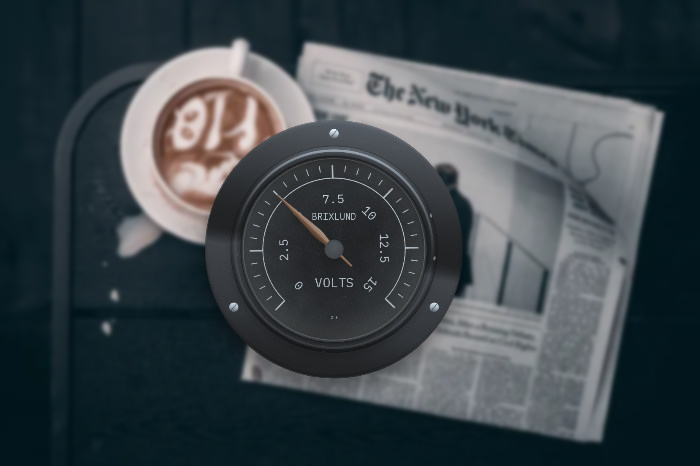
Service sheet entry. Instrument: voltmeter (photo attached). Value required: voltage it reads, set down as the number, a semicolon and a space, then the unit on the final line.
5; V
